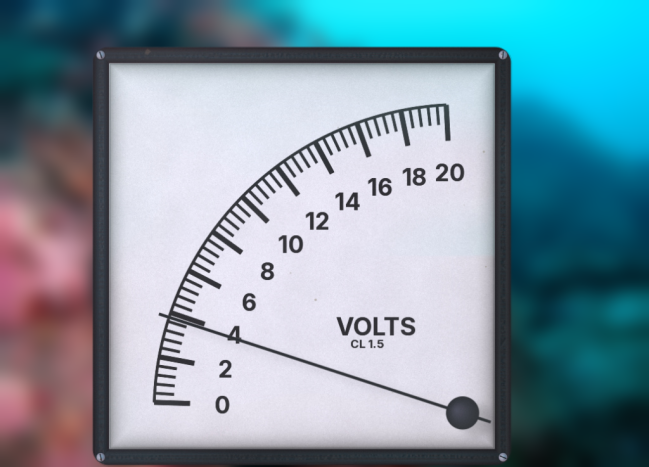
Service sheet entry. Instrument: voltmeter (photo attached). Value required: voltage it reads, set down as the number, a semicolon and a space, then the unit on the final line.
3.8; V
